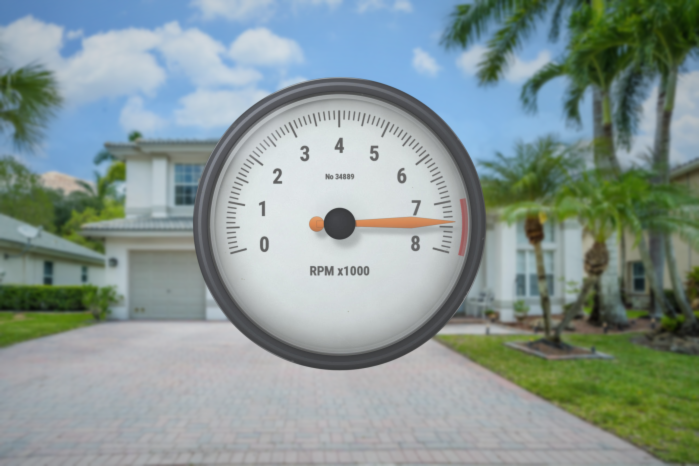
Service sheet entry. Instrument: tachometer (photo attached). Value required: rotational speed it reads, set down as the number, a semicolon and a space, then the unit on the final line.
7400; rpm
